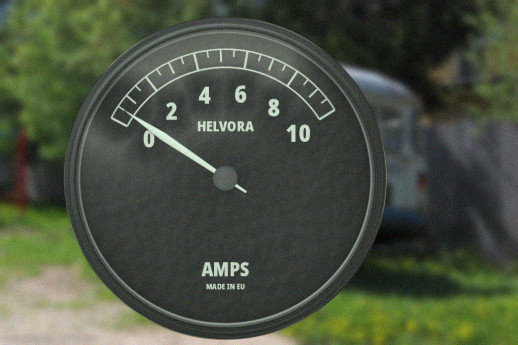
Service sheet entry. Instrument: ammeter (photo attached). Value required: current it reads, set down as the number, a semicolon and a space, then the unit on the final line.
0.5; A
